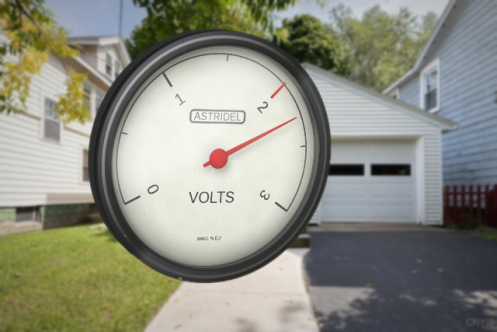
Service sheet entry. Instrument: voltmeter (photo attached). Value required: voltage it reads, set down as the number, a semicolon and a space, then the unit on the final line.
2.25; V
